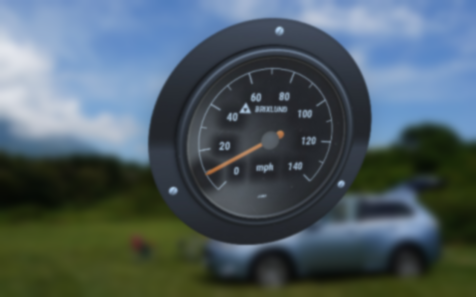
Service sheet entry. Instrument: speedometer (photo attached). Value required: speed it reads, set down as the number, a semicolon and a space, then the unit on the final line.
10; mph
